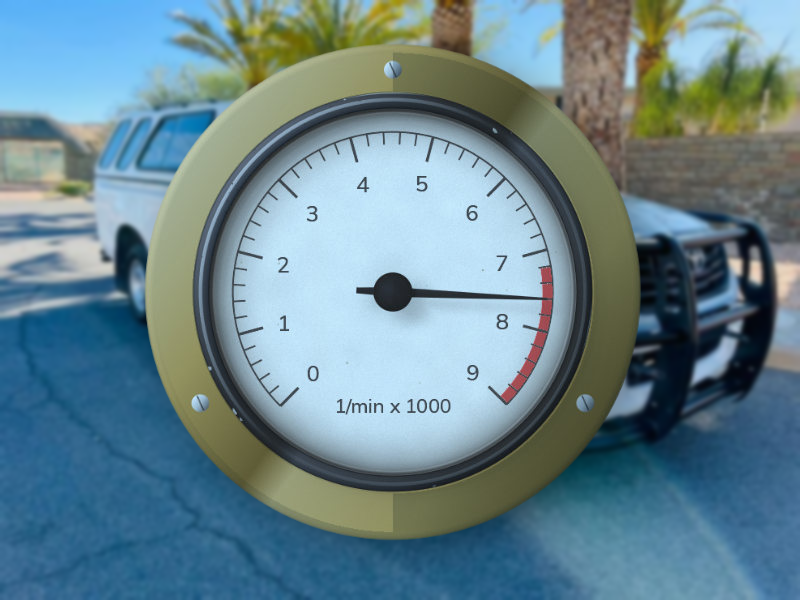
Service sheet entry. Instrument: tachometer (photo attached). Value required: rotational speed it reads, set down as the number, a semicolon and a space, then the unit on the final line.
7600; rpm
